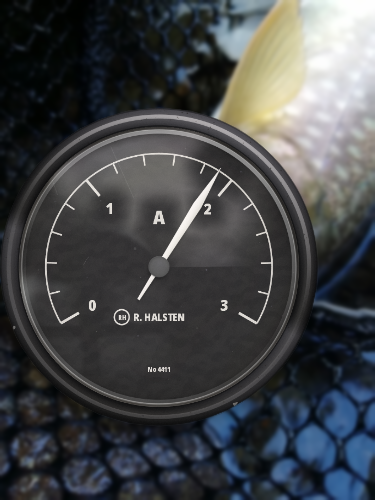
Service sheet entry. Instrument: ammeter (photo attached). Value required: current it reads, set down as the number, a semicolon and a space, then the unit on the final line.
1.9; A
